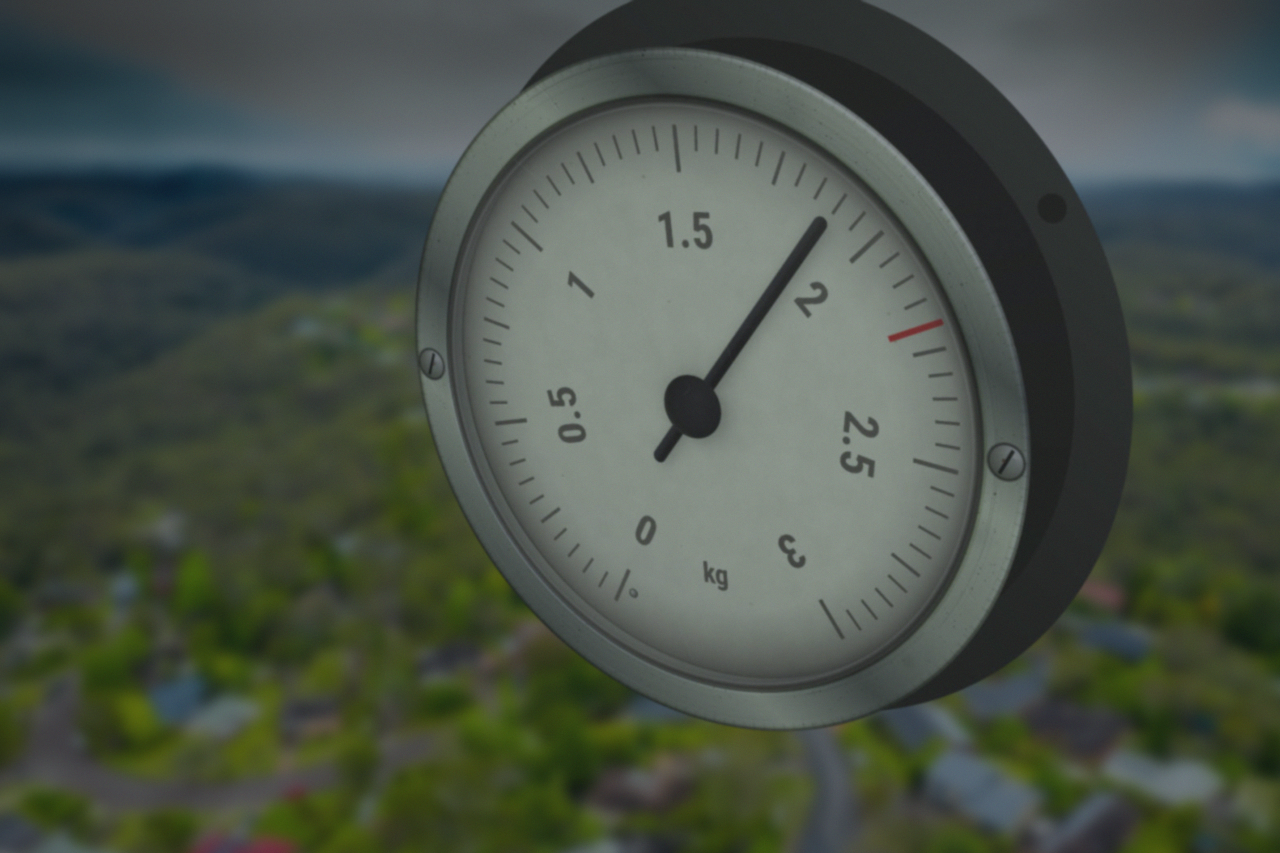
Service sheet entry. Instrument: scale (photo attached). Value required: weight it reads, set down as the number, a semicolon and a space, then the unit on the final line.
1.9; kg
